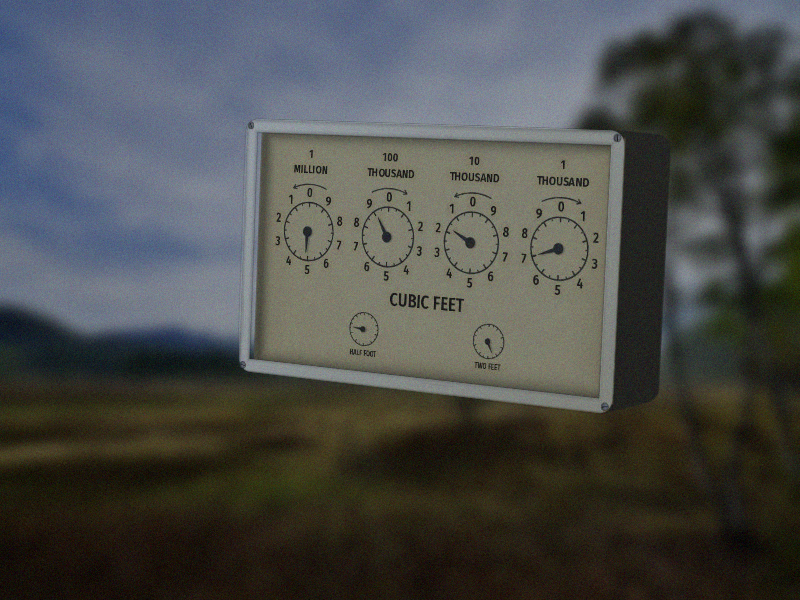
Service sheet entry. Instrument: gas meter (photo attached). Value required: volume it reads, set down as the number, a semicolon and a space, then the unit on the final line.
491700; ft³
